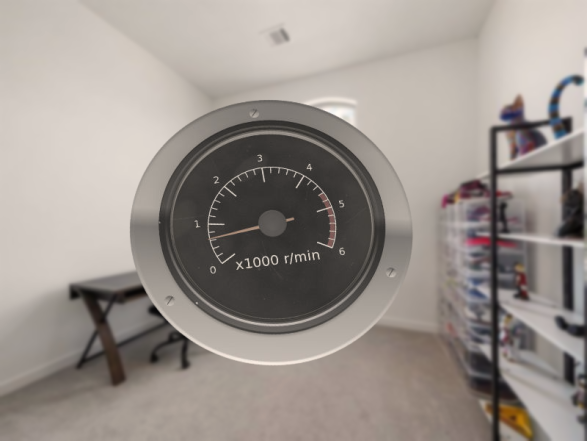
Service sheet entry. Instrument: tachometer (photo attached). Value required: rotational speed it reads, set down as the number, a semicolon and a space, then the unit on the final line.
600; rpm
